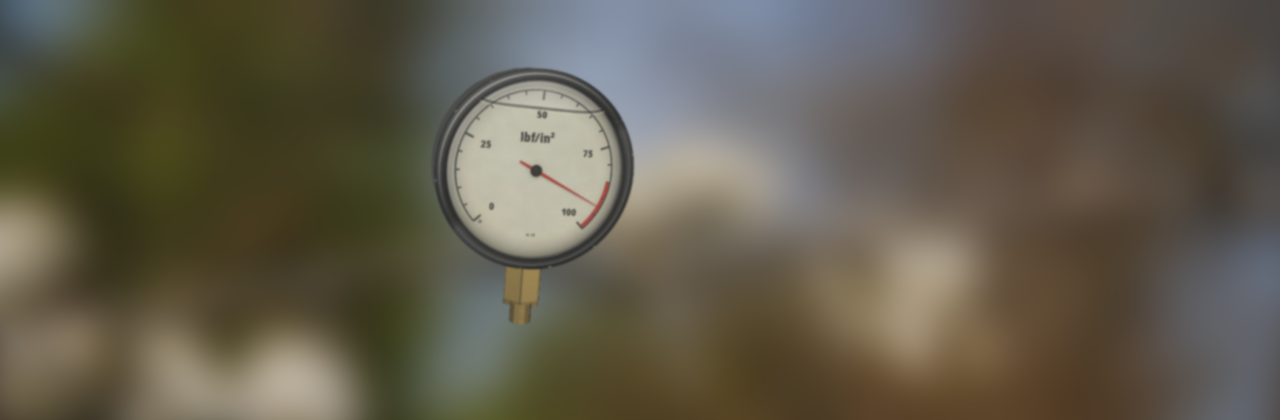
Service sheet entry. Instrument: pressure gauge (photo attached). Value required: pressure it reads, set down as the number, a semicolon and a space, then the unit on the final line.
92.5; psi
